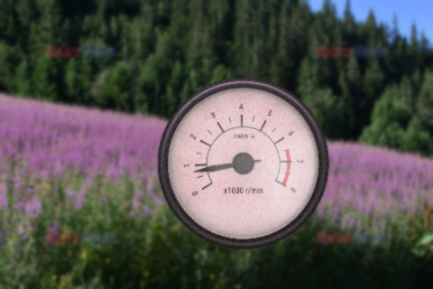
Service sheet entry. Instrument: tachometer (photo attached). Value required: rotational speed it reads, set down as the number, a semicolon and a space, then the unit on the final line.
750; rpm
